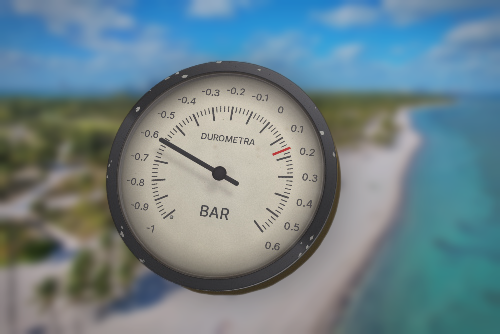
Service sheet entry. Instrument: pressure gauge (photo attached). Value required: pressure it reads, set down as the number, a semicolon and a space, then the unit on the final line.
-0.6; bar
